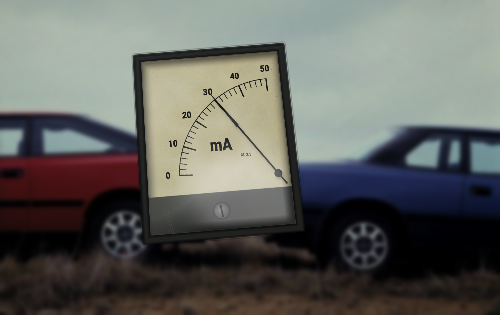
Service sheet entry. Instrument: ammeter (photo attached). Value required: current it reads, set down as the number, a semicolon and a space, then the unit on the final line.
30; mA
